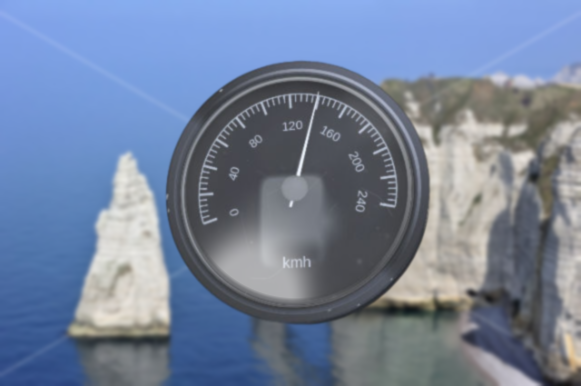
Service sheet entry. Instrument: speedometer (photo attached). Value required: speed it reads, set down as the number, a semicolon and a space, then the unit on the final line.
140; km/h
